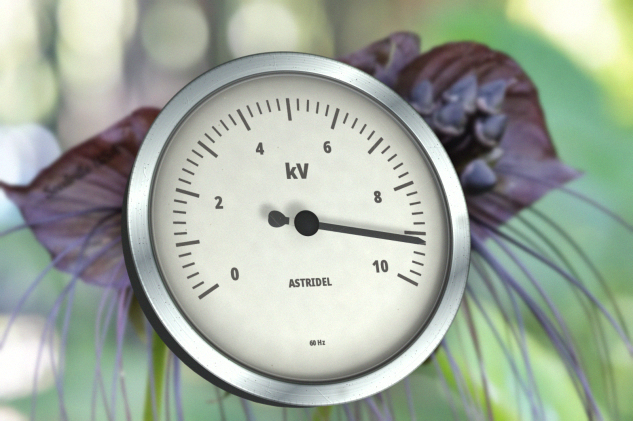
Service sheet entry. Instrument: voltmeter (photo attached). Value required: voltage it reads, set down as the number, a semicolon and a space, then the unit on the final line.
9.2; kV
